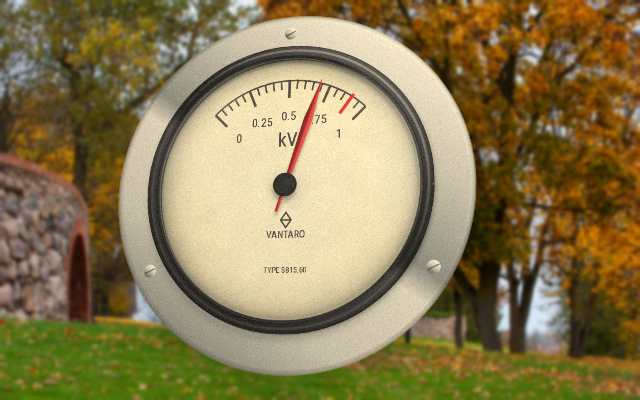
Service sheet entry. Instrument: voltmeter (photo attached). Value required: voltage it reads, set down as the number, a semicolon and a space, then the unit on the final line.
0.7; kV
